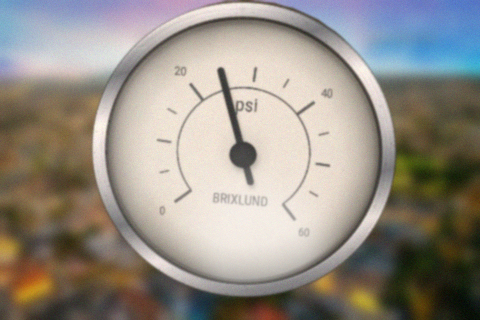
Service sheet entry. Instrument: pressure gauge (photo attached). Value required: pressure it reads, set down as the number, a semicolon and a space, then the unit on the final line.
25; psi
